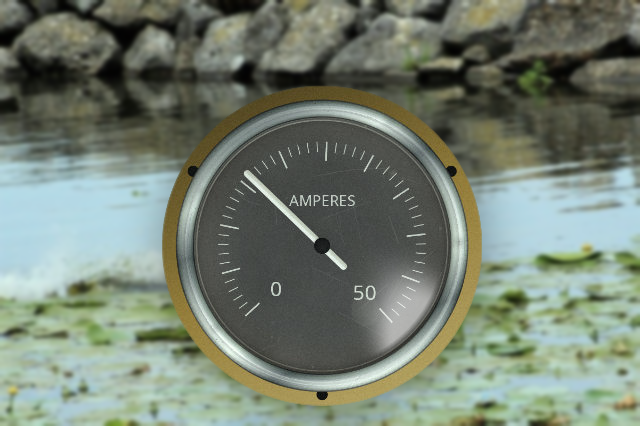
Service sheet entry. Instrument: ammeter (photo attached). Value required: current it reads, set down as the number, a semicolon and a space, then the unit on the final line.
16; A
